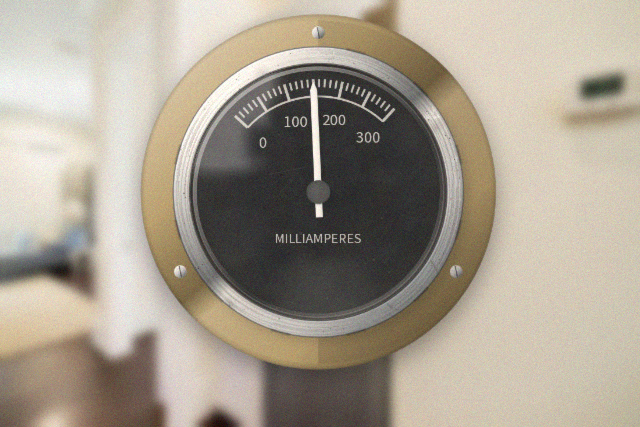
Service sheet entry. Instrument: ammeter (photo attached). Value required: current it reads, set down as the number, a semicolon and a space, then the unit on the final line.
150; mA
